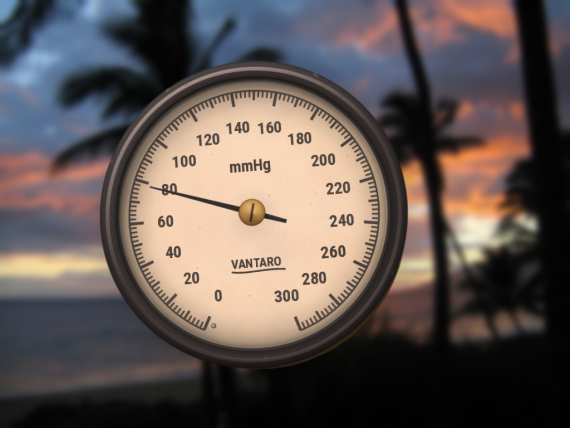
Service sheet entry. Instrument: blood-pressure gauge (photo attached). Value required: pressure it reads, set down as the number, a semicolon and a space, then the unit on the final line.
78; mmHg
